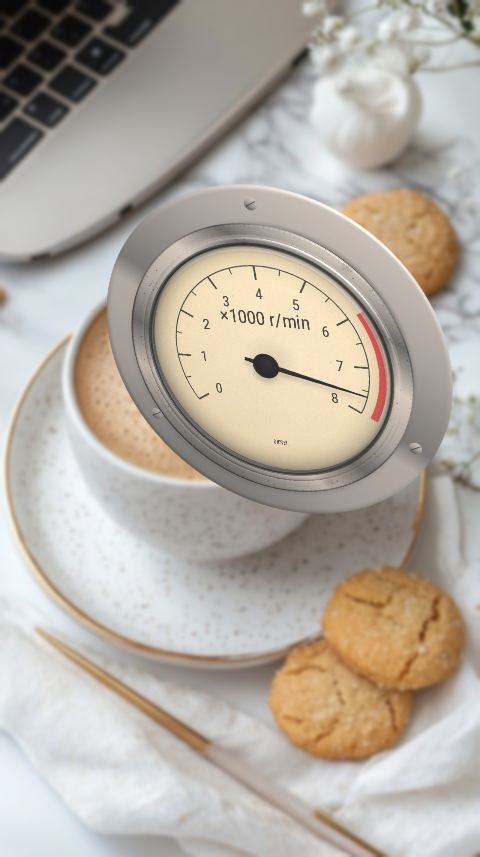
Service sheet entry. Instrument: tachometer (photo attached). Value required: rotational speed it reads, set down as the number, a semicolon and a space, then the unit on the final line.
7500; rpm
